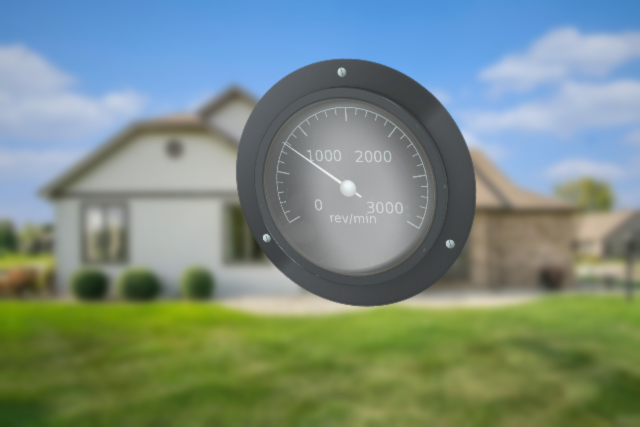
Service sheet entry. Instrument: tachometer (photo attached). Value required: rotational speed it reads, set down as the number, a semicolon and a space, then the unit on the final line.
800; rpm
